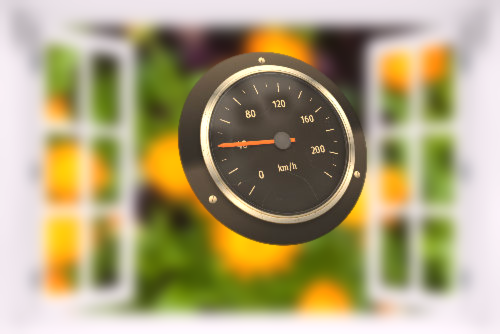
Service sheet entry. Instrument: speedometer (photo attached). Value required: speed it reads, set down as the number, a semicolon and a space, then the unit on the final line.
40; km/h
